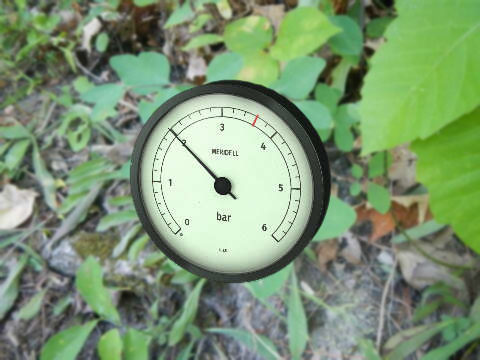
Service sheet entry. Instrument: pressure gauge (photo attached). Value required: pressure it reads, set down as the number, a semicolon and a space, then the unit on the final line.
2; bar
